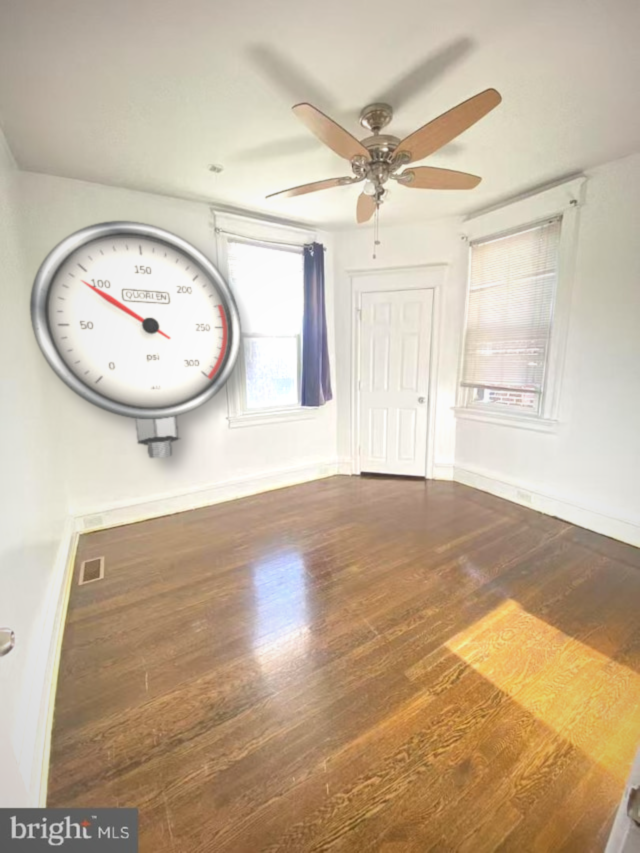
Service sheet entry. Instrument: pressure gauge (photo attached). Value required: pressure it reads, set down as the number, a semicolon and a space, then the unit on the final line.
90; psi
